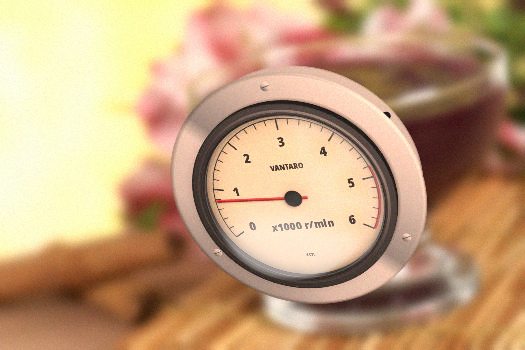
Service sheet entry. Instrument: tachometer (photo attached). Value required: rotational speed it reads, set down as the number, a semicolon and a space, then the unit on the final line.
800; rpm
